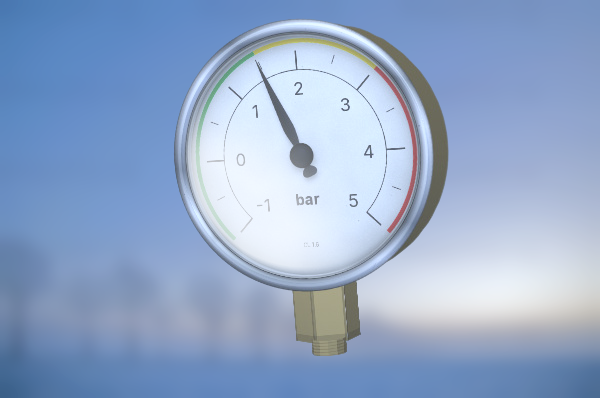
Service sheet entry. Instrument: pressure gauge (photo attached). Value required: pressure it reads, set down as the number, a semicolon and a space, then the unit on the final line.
1.5; bar
